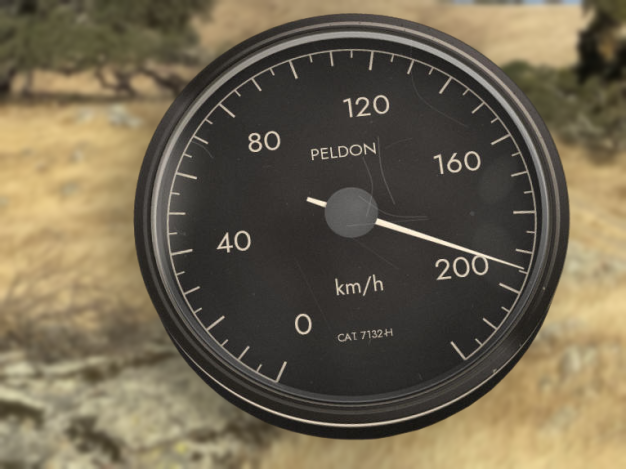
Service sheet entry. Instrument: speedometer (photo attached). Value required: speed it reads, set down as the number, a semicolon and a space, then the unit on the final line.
195; km/h
